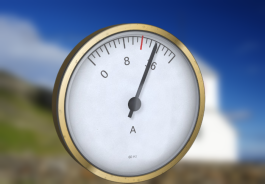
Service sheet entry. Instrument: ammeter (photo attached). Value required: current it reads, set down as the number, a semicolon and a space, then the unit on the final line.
15; A
